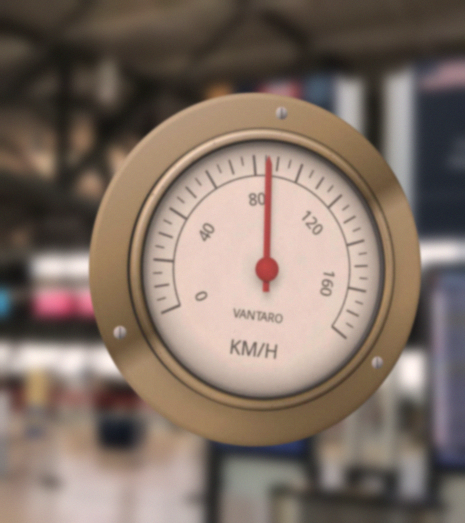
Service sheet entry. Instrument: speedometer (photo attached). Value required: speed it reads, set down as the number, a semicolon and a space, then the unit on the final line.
85; km/h
